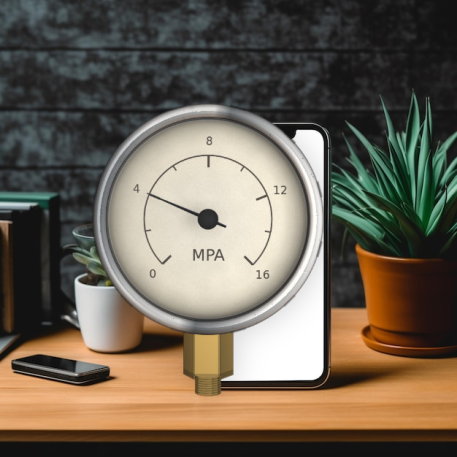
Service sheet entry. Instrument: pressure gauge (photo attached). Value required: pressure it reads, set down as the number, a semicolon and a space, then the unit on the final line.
4; MPa
